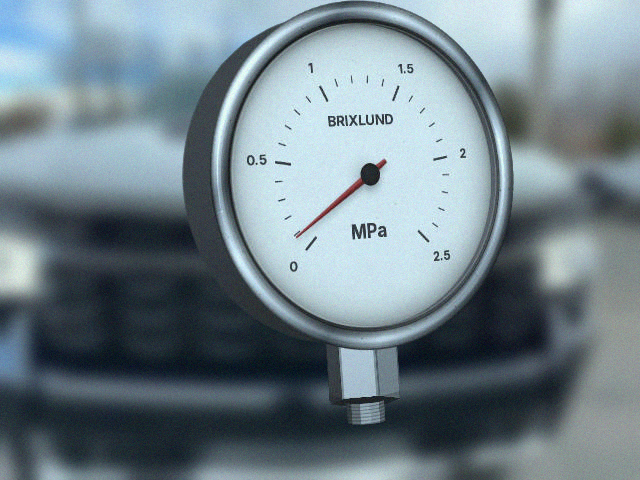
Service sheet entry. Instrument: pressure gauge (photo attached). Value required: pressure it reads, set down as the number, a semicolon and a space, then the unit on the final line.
0.1; MPa
